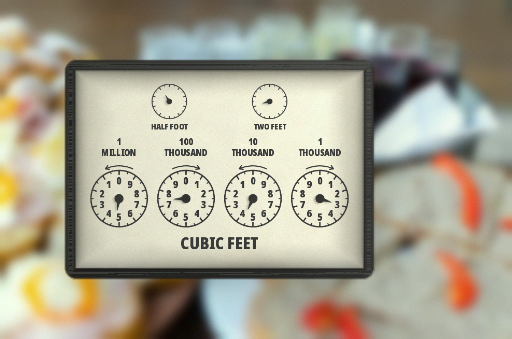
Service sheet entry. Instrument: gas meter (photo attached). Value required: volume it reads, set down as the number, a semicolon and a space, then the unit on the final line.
474300; ft³
